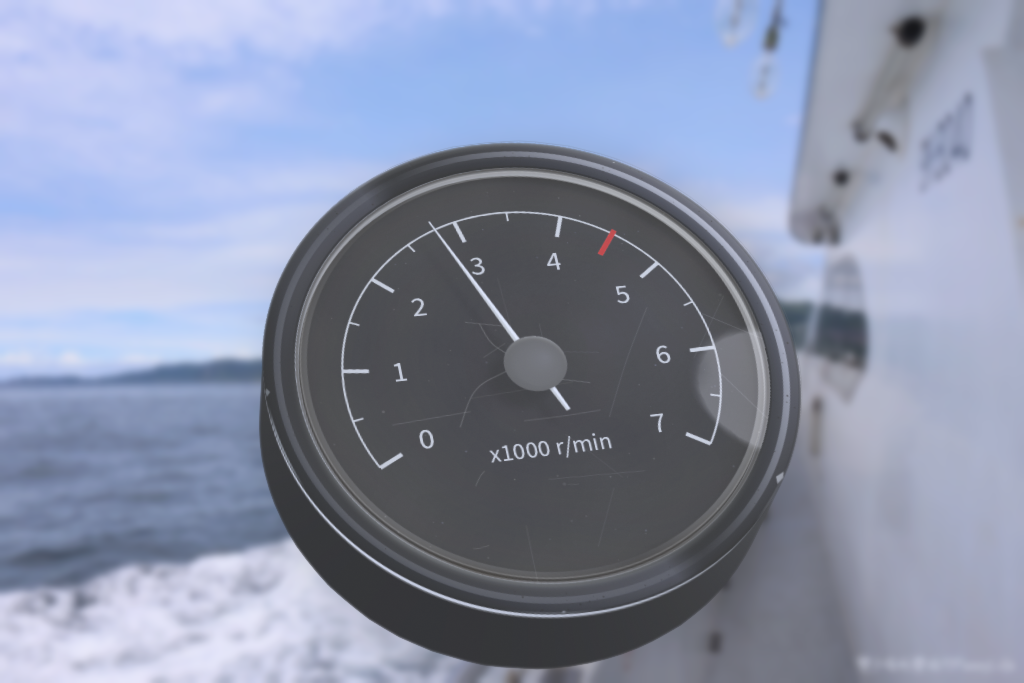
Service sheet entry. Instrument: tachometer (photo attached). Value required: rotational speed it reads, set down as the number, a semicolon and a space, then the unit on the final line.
2750; rpm
